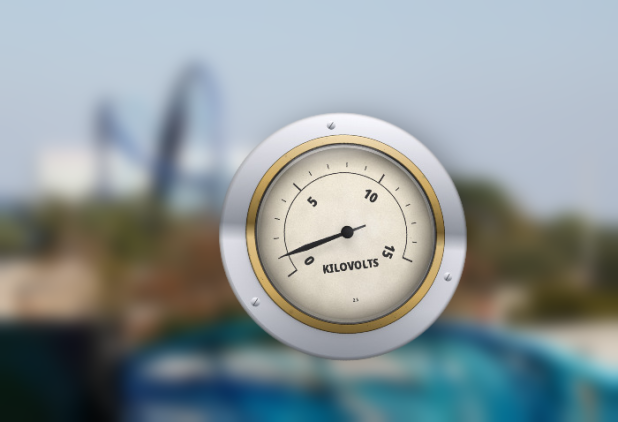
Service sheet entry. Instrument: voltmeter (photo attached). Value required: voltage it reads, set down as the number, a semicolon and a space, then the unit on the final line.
1; kV
